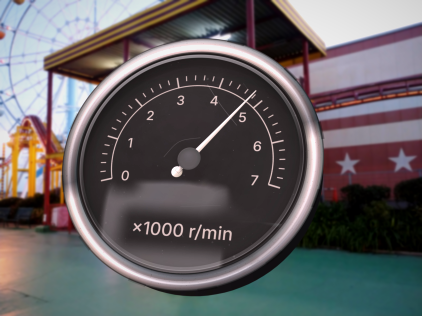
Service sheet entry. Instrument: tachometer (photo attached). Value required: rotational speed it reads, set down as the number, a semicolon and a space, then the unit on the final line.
4800; rpm
